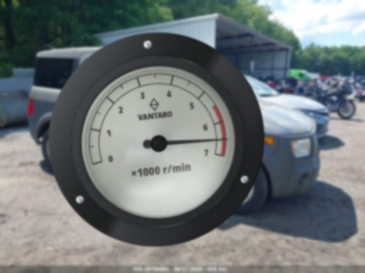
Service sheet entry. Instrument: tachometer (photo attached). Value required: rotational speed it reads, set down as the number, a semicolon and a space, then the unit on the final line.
6500; rpm
